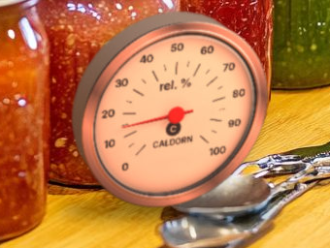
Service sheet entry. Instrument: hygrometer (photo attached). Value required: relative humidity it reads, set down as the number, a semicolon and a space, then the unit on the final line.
15; %
